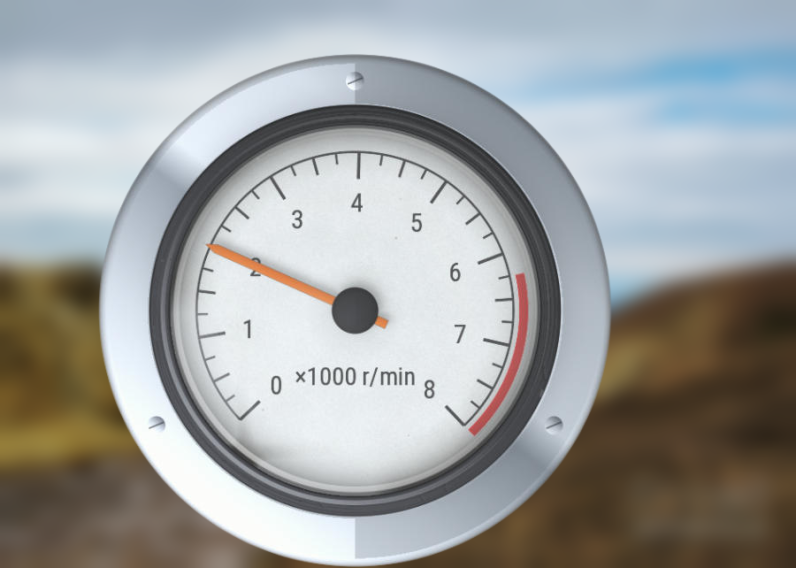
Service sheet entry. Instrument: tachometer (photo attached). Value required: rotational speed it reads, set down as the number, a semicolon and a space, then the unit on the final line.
2000; rpm
